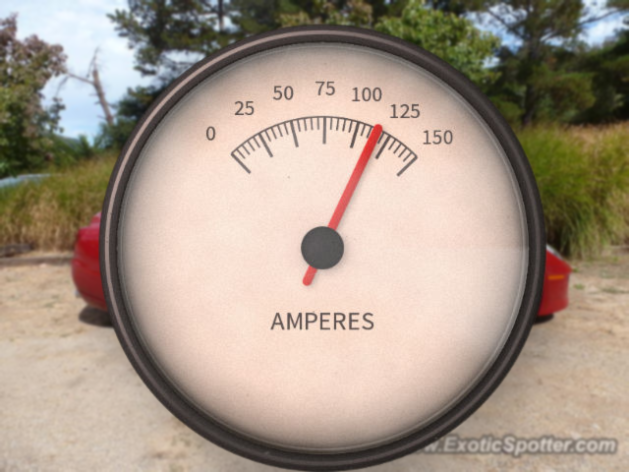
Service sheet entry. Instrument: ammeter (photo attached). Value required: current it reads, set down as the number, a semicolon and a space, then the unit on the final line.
115; A
